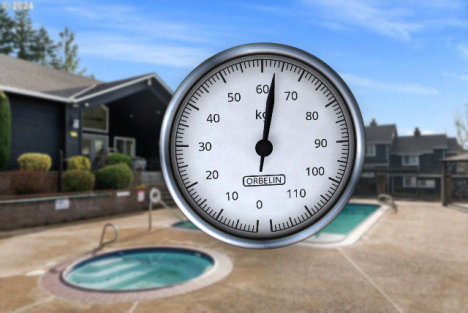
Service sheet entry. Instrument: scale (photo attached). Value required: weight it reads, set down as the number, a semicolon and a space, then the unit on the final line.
63; kg
